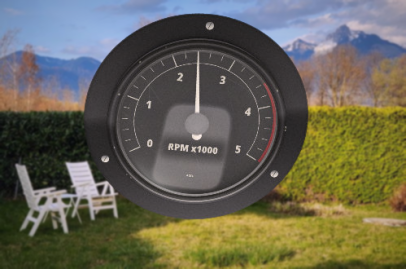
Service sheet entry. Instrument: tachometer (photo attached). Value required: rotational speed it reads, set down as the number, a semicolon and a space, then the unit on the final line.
2400; rpm
